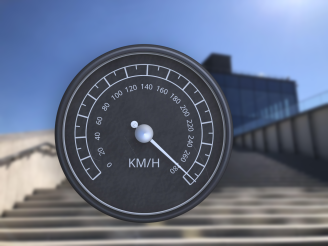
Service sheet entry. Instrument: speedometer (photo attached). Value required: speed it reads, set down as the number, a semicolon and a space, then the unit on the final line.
275; km/h
